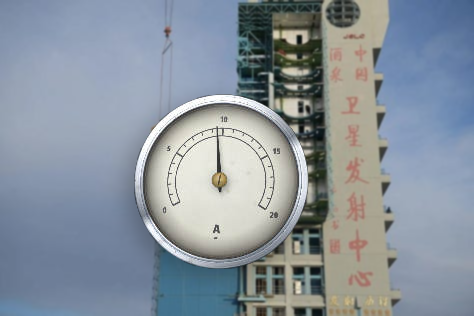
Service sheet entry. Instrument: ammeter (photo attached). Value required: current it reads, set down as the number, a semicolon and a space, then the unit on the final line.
9.5; A
